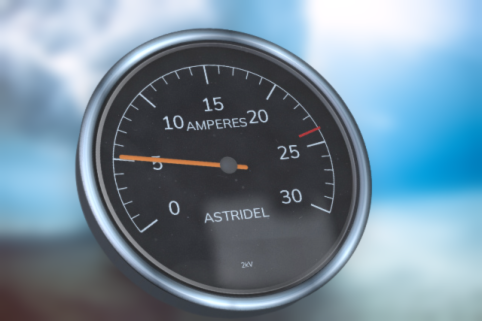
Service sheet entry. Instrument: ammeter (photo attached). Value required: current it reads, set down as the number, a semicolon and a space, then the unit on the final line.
5; A
